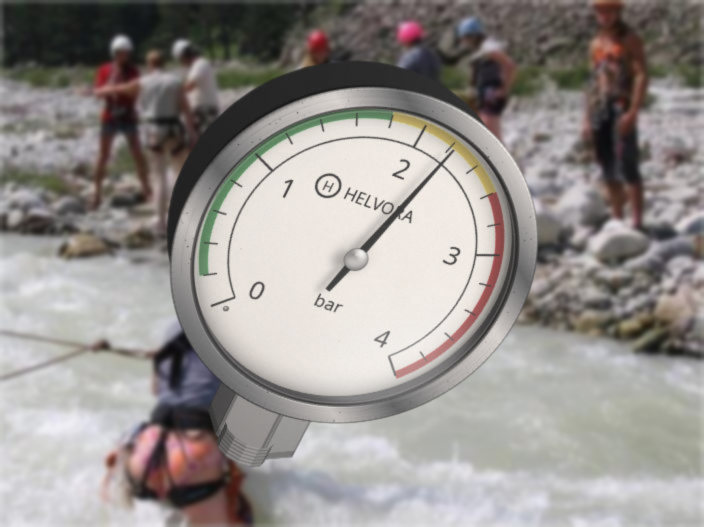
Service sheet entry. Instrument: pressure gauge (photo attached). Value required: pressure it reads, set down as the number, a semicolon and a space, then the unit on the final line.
2.2; bar
